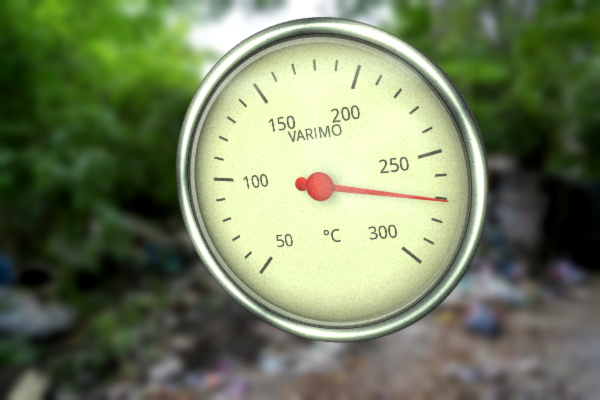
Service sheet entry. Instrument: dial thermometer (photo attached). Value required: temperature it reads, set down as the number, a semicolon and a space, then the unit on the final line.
270; °C
